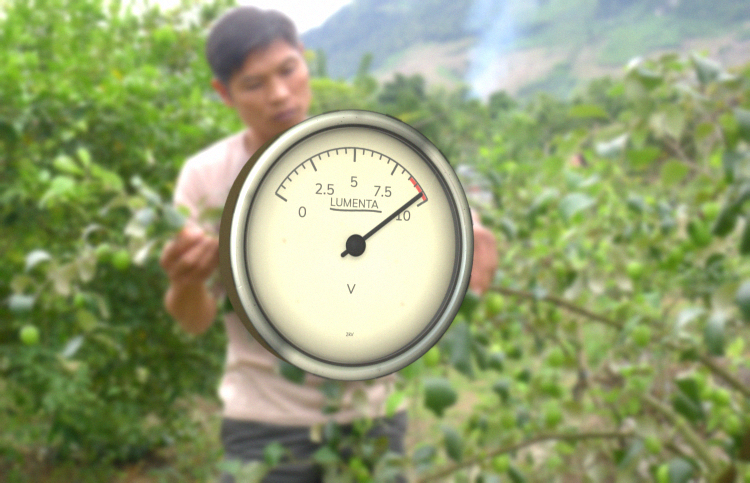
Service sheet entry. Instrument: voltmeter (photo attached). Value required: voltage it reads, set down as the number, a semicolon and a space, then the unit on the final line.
9.5; V
